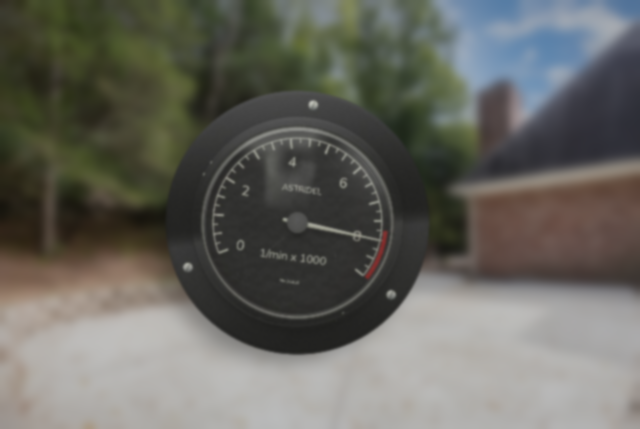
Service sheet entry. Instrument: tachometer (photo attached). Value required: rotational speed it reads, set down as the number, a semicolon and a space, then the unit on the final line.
8000; rpm
